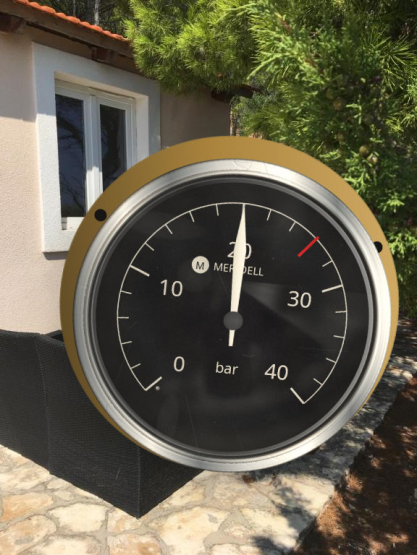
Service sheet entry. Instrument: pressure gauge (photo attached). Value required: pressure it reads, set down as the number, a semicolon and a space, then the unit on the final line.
20; bar
